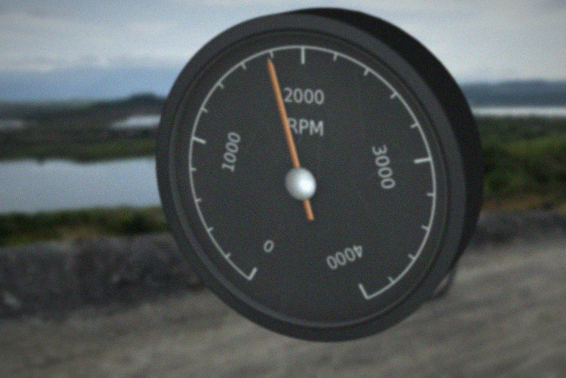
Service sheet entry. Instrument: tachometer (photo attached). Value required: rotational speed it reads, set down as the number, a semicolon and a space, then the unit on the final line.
1800; rpm
